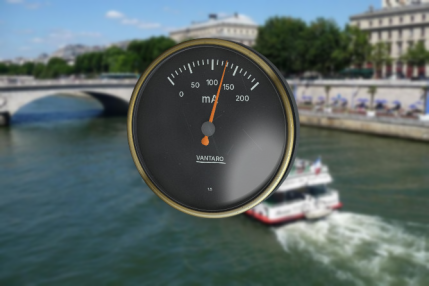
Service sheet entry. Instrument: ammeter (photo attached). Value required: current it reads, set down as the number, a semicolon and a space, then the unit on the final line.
130; mA
